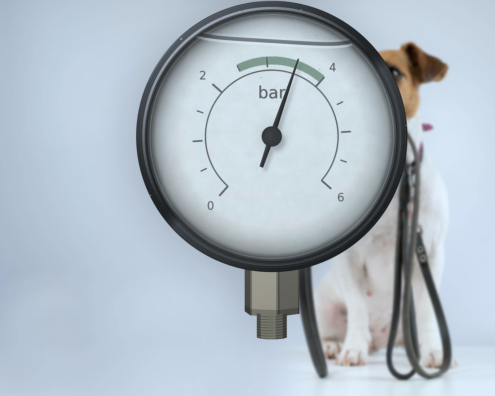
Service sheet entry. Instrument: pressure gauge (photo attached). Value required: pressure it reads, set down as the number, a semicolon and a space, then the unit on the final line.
3.5; bar
